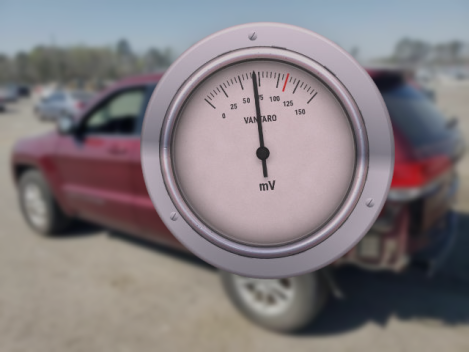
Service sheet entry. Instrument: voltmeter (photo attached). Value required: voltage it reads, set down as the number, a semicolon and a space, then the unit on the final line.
70; mV
